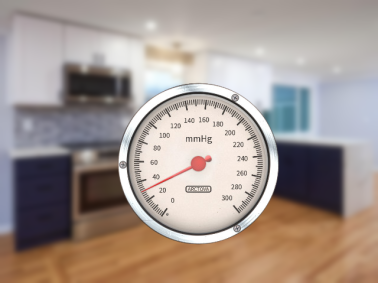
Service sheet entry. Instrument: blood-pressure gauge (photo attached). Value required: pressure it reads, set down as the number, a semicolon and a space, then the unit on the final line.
30; mmHg
